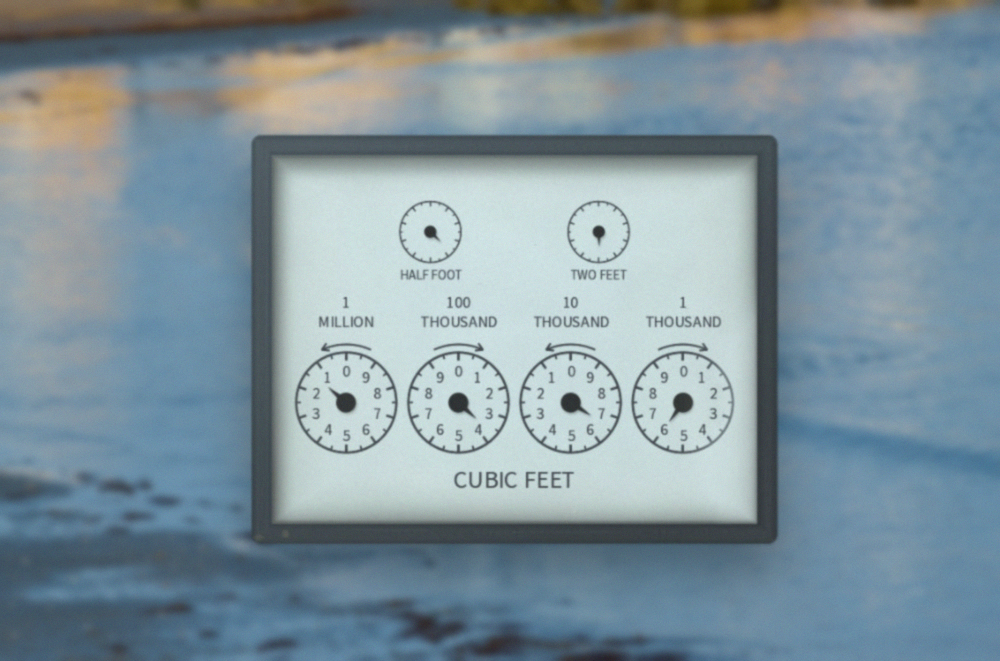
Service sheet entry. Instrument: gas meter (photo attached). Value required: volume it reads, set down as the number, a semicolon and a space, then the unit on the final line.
136600; ft³
